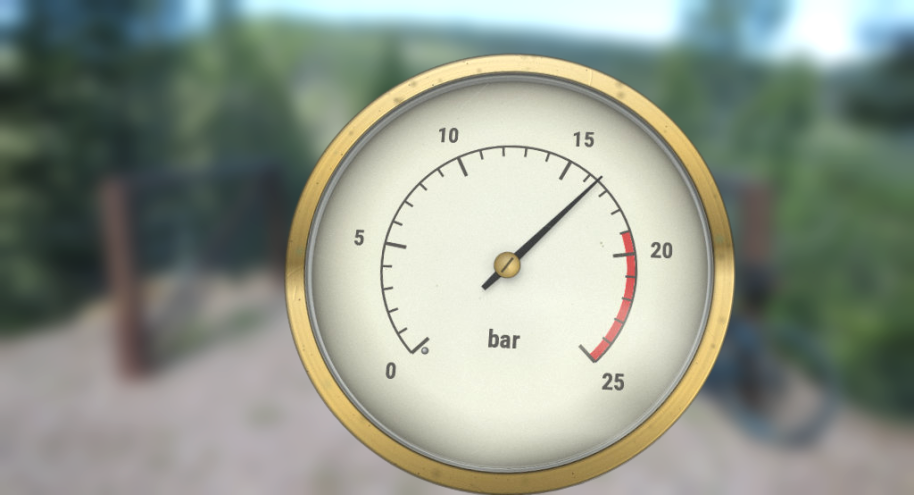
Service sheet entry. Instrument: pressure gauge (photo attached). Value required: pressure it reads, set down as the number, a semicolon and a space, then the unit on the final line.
16.5; bar
